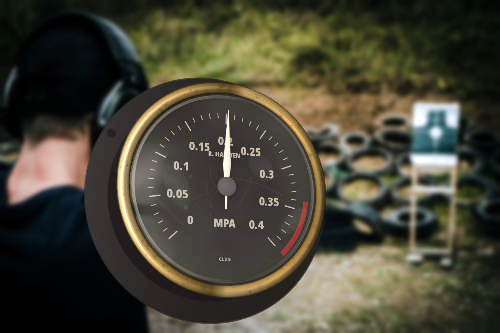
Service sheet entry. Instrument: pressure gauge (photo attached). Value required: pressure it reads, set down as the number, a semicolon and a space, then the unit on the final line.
0.2; MPa
